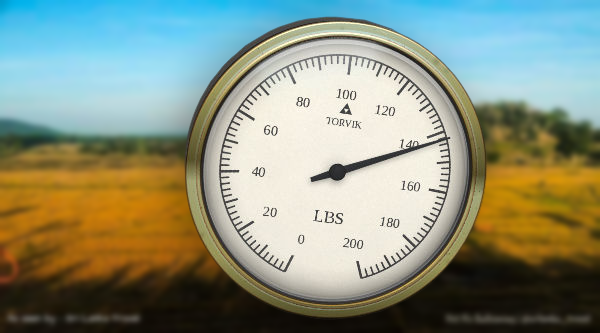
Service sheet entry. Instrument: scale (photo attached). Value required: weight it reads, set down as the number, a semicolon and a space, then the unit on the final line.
142; lb
